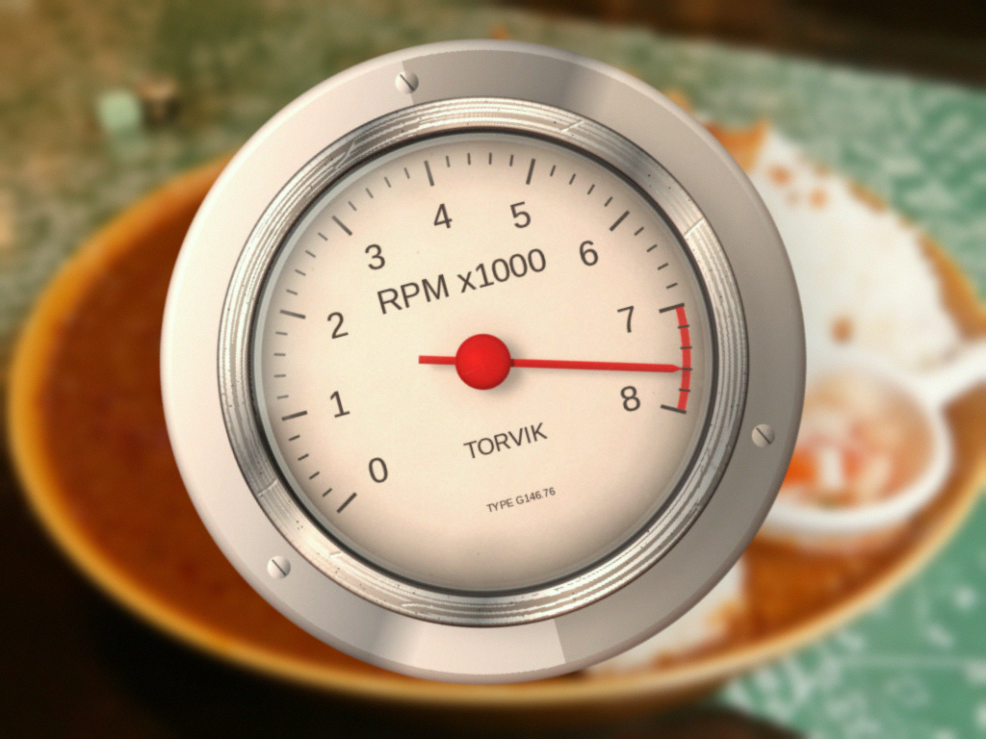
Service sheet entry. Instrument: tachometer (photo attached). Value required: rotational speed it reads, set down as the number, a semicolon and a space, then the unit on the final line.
7600; rpm
